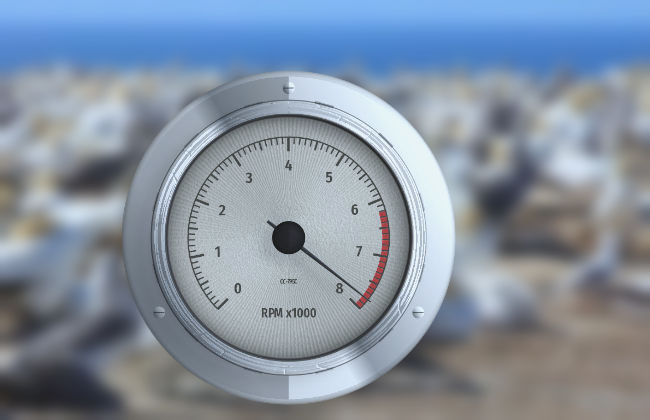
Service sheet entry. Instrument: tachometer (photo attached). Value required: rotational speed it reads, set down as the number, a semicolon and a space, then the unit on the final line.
7800; rpm
